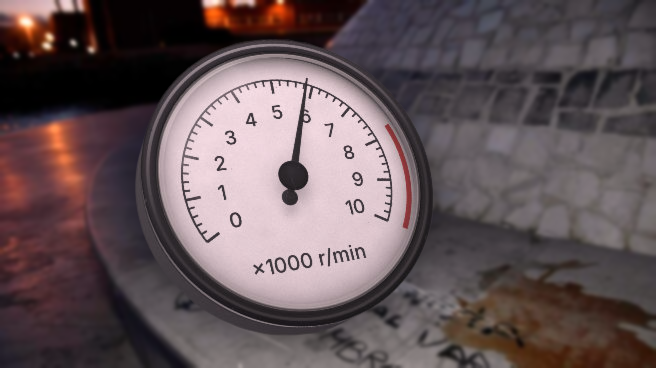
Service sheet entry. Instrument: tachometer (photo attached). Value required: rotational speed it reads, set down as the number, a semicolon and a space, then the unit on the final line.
5800; rpm
